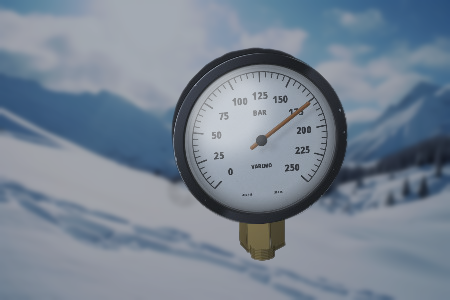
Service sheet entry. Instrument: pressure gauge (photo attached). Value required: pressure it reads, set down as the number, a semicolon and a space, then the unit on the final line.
175; bar
